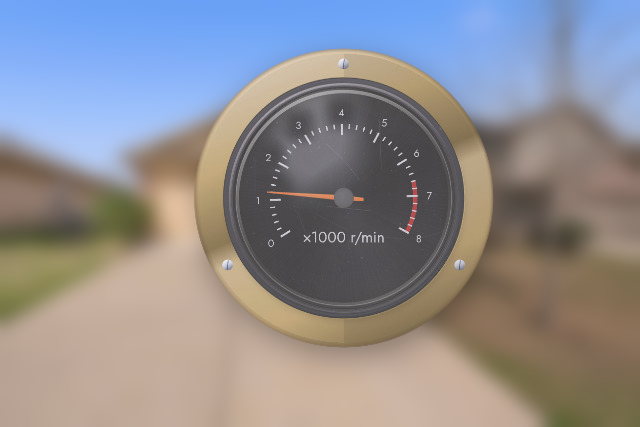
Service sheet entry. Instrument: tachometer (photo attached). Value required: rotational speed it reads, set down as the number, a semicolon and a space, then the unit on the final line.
1200; rpm
